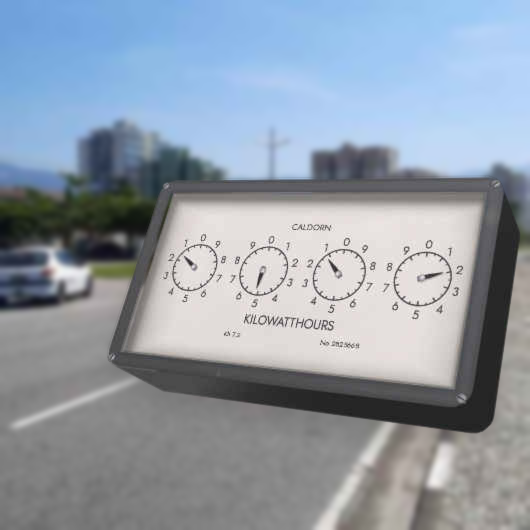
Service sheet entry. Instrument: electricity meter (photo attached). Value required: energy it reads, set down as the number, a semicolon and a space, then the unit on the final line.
1512; kWh
